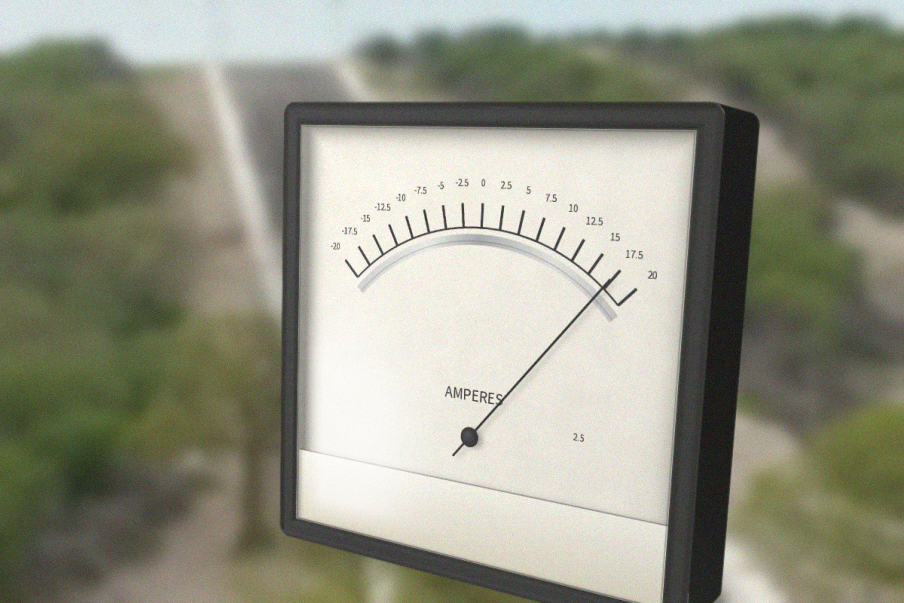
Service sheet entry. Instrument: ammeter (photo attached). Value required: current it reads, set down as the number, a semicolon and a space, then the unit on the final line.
17.5; A
